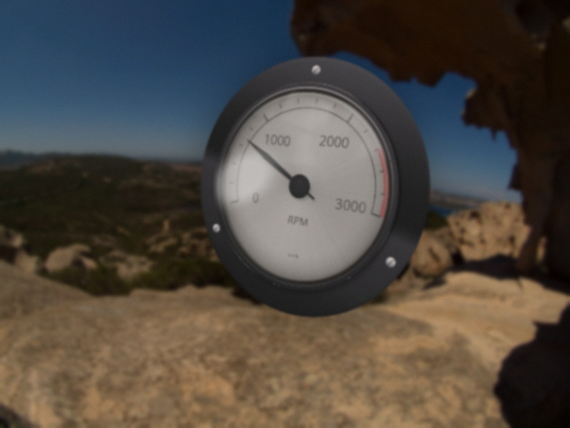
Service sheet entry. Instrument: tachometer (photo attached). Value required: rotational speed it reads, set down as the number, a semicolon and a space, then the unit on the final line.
700; rpm
